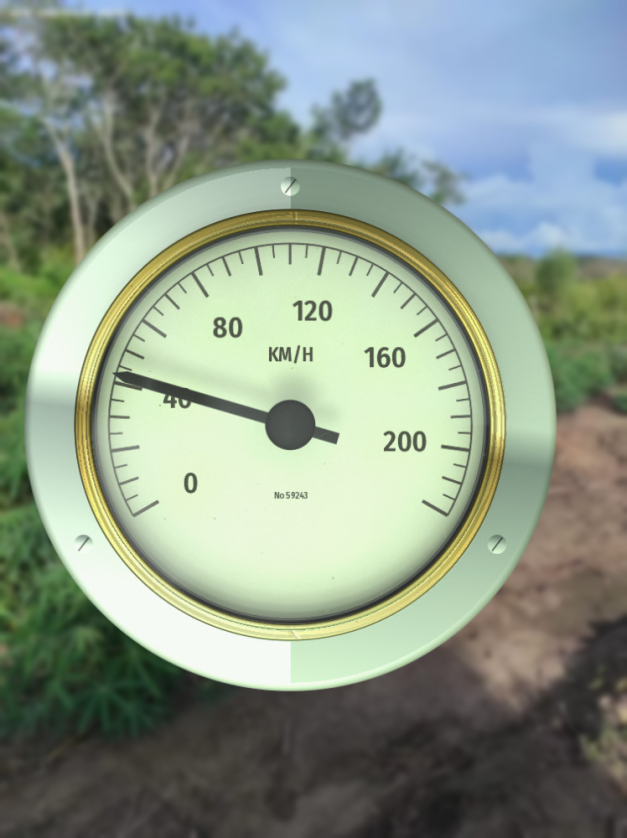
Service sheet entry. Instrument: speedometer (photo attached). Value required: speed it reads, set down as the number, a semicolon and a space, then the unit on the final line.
42.5; km/h
